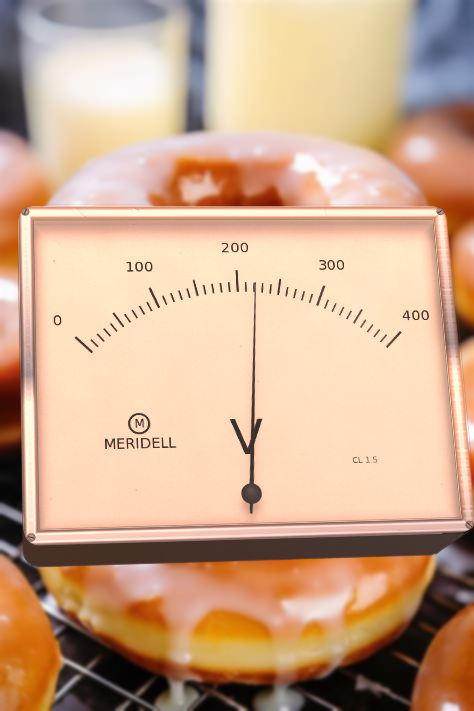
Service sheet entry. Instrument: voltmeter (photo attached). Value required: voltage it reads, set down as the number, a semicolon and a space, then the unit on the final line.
220; V
